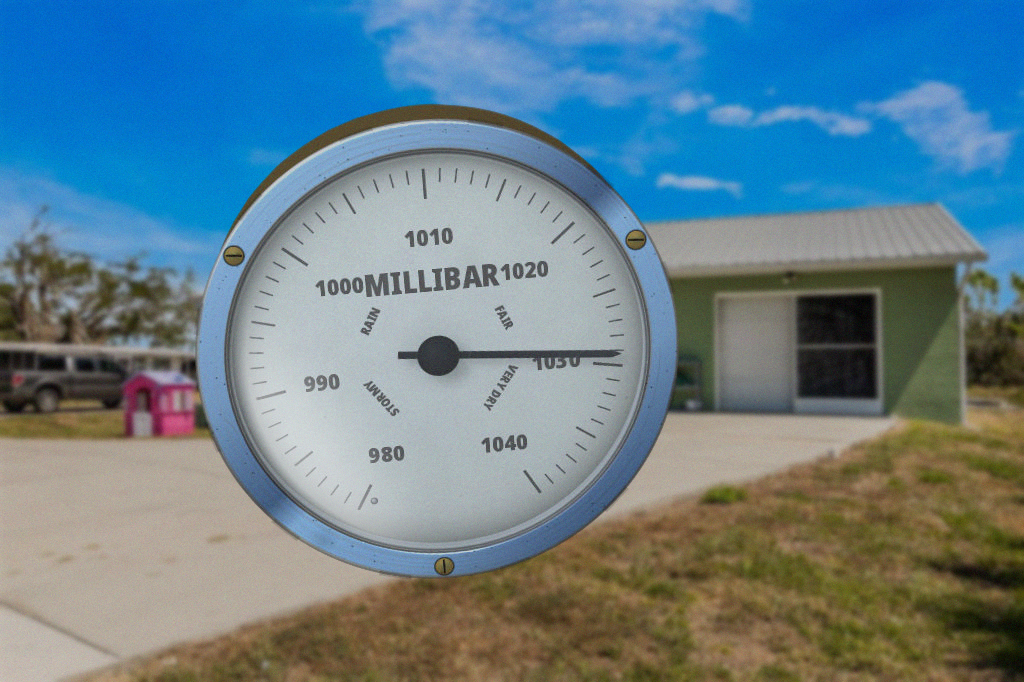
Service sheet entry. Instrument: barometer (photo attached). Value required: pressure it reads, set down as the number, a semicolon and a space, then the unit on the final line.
1029; mbar
